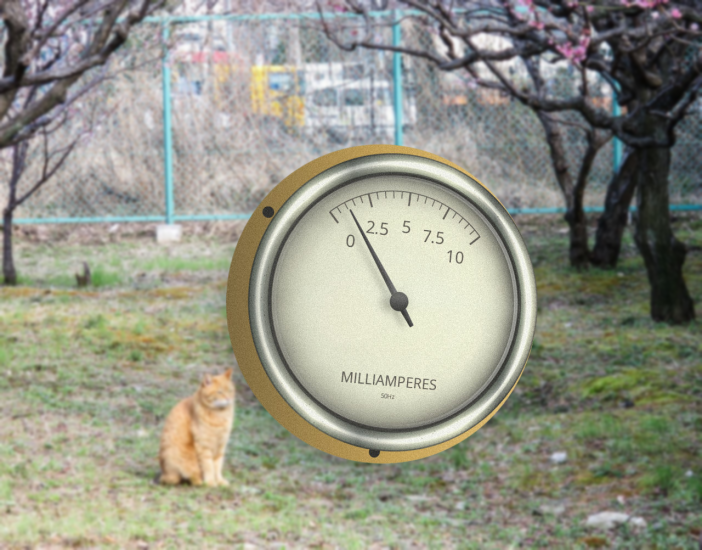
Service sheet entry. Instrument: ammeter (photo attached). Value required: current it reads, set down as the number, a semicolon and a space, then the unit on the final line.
1; mA
